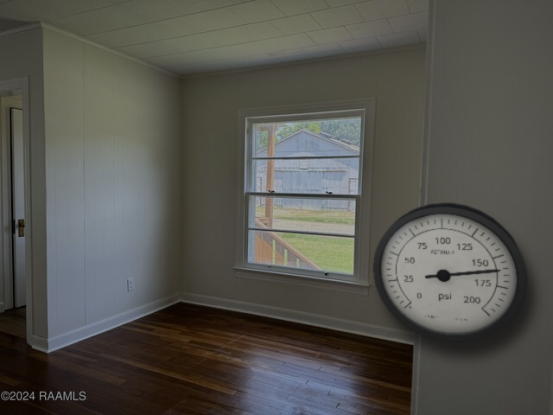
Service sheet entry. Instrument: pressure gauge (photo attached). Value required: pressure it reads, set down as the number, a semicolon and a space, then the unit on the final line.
160; psi
